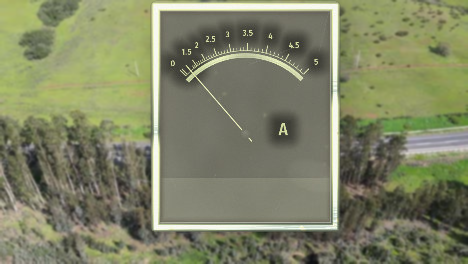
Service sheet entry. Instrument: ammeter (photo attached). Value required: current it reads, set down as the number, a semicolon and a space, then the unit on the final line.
1; A
